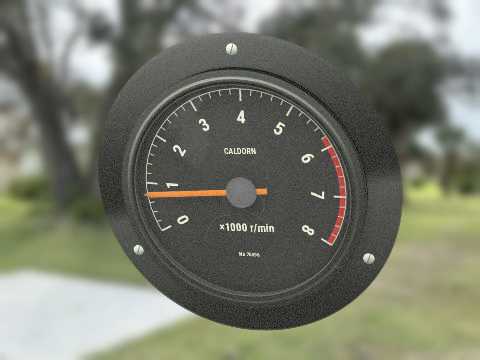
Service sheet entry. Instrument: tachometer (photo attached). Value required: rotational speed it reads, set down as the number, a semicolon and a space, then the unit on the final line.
800; rpm
